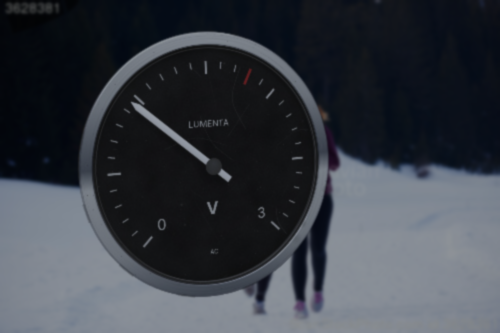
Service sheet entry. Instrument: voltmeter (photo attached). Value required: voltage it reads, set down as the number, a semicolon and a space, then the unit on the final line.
0.95; V
